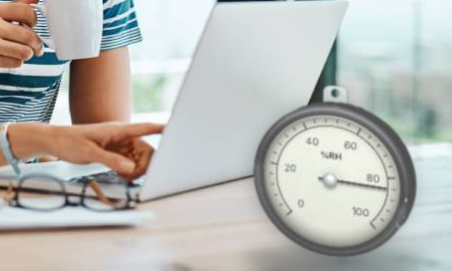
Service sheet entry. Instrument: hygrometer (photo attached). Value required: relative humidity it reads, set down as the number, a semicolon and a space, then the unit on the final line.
84; %
